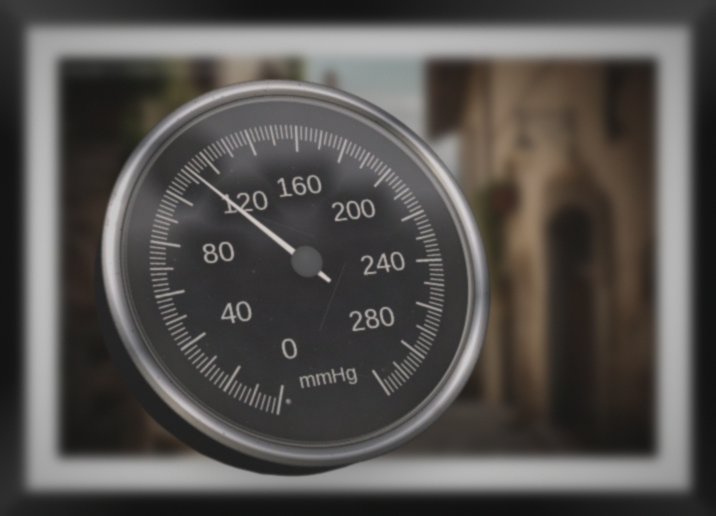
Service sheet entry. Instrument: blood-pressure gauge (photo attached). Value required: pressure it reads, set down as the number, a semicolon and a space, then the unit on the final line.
110; mmHg
